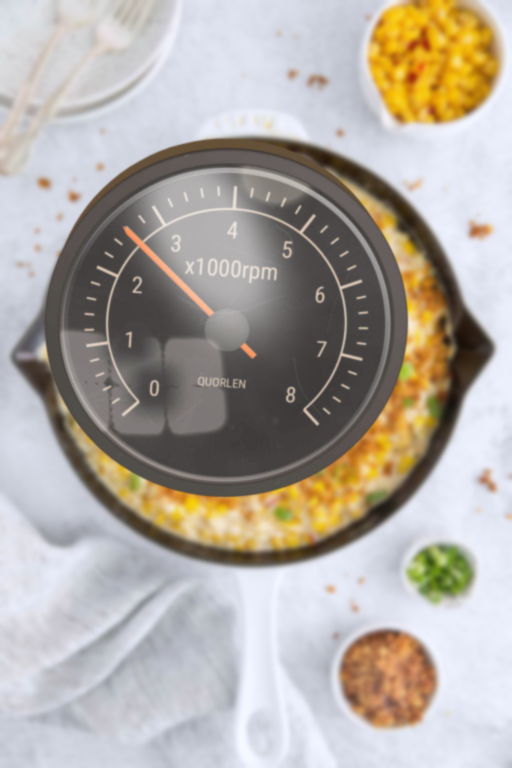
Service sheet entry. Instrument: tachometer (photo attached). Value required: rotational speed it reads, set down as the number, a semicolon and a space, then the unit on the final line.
2600; rpm
